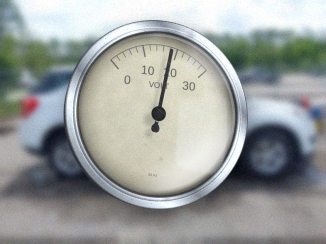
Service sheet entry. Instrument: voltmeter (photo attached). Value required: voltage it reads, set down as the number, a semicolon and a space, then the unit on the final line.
18; V
